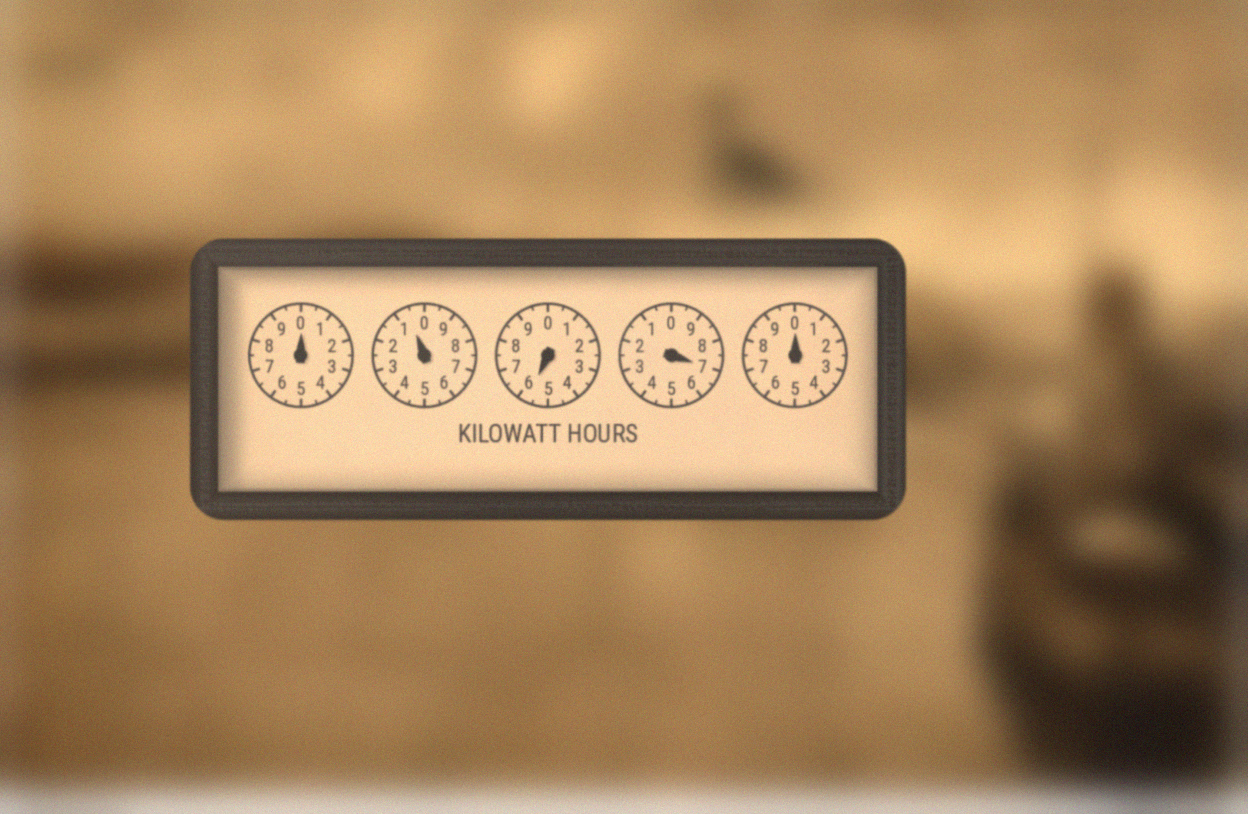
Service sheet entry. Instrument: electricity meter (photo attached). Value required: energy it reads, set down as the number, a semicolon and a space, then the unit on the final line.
570; kWh
